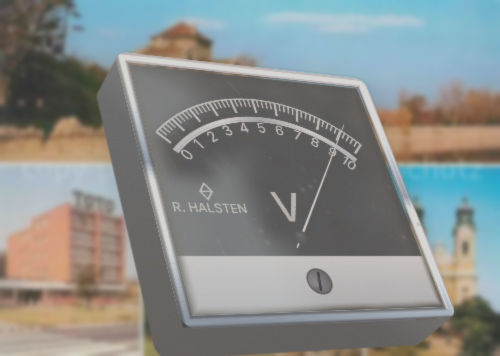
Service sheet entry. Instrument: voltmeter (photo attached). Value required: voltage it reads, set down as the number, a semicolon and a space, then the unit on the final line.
9; V
